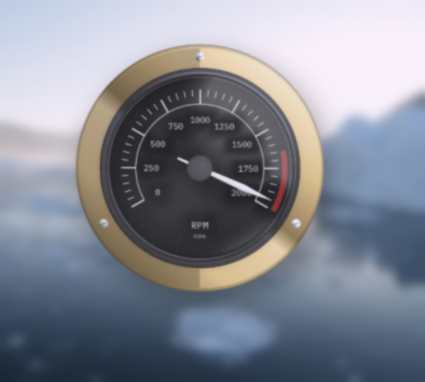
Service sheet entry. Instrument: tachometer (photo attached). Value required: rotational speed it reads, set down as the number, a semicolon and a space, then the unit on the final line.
1950; rpm
